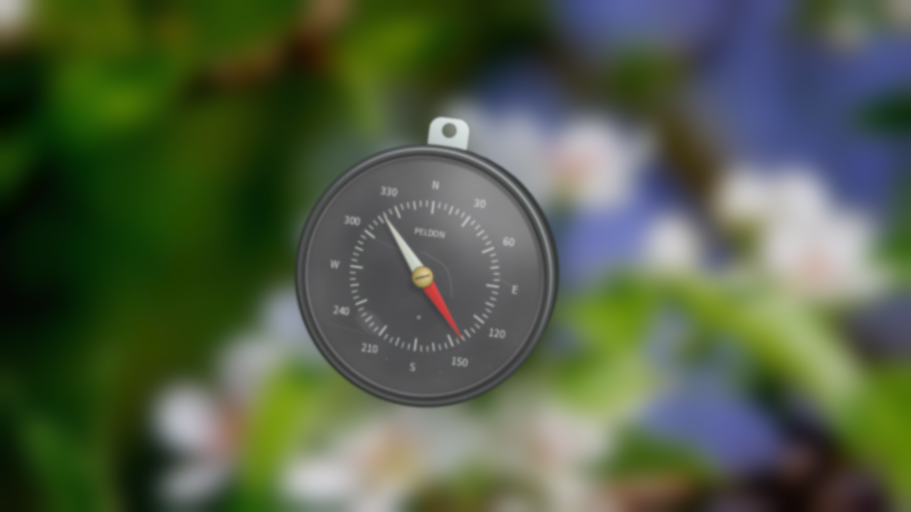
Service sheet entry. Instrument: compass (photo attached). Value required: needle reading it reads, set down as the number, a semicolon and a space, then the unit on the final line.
140; °
